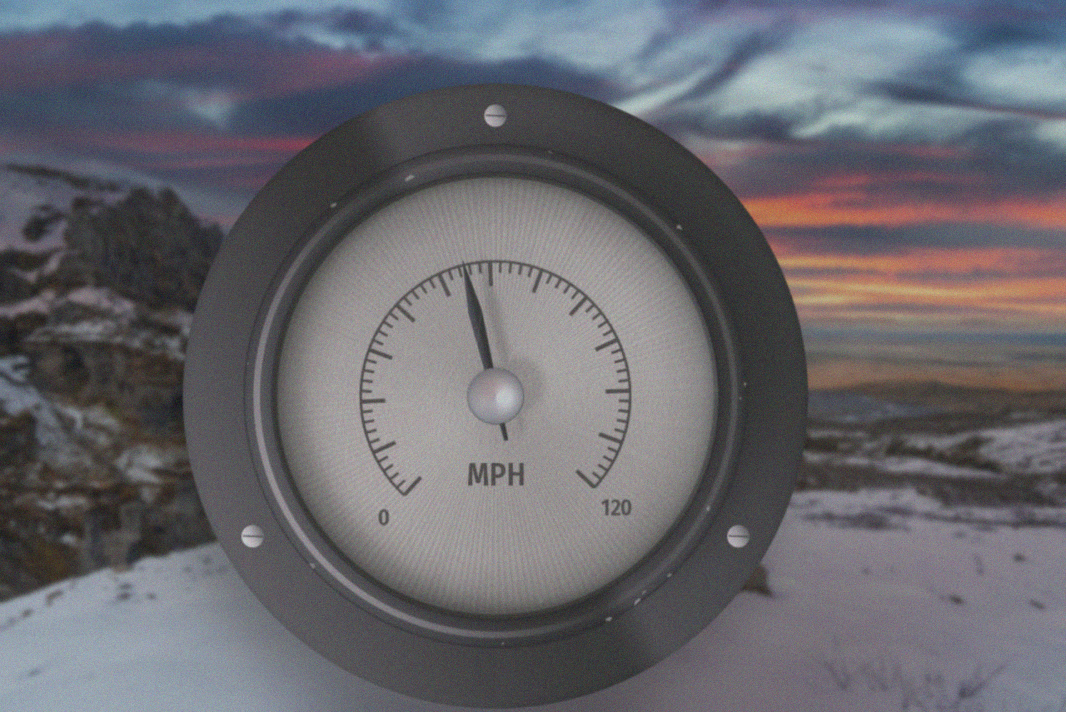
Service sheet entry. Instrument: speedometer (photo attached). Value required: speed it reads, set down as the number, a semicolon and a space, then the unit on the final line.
55; mph
